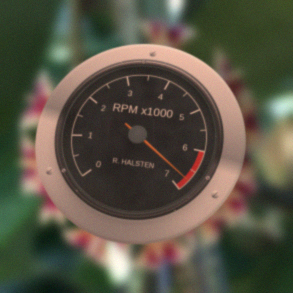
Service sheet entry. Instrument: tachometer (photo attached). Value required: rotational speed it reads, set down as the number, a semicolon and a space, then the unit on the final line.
6750; rpm
